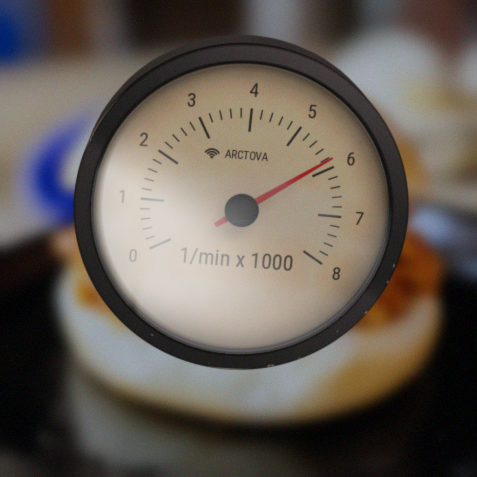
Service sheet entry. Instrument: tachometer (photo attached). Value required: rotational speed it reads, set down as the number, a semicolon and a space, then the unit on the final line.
5800; rpm
